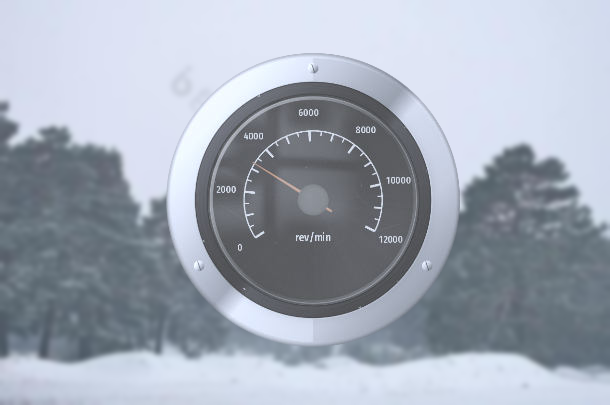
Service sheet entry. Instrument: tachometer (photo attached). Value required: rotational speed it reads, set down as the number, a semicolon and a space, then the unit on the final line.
3250; rpm
